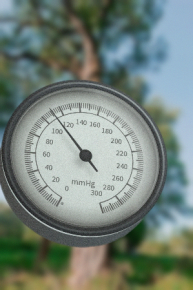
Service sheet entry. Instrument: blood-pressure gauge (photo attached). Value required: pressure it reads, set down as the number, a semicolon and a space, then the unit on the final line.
110; mmHg
